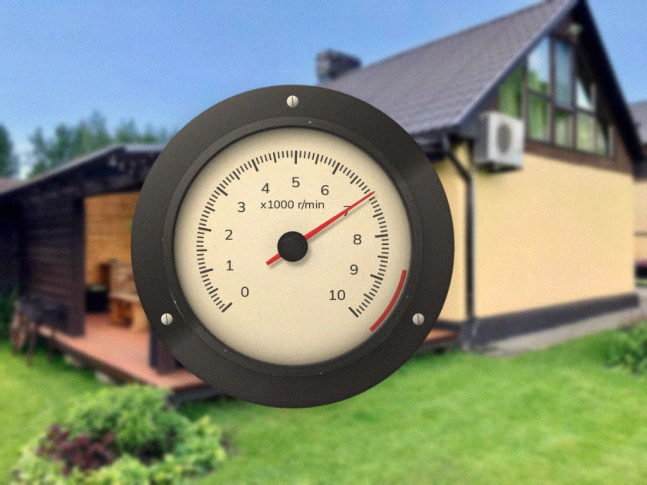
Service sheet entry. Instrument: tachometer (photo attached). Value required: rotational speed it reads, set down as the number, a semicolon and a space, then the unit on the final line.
7000; rpm
